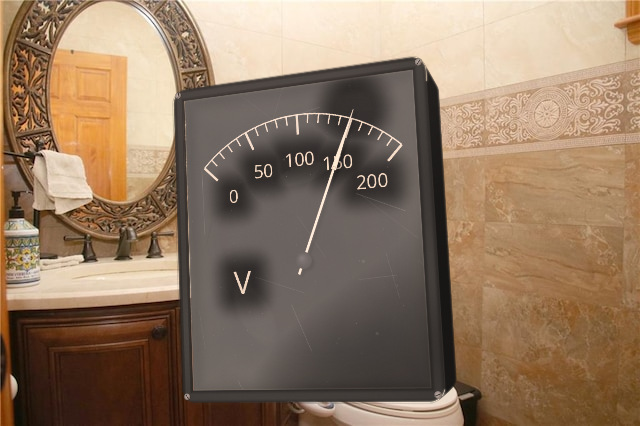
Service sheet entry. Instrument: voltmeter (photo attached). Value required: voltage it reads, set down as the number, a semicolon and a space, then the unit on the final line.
150; V
